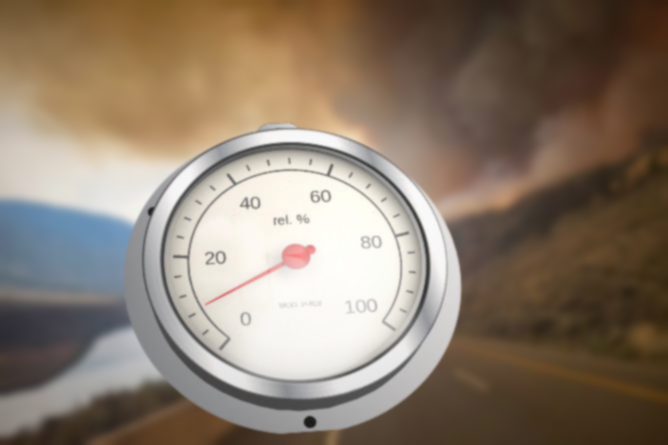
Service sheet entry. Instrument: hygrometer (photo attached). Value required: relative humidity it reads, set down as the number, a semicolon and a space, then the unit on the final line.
8; %
